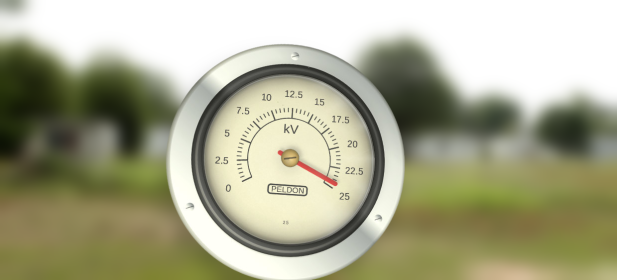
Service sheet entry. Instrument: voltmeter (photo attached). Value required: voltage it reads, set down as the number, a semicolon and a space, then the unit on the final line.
24.5; kV
